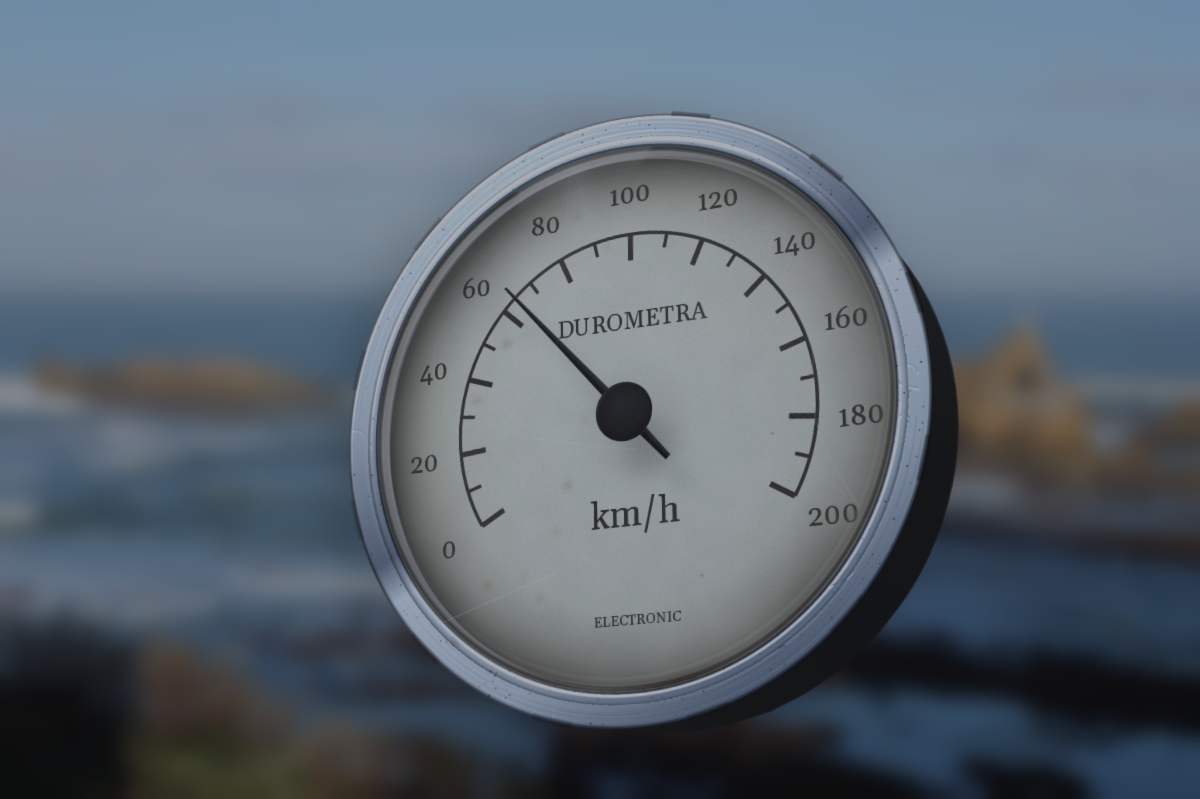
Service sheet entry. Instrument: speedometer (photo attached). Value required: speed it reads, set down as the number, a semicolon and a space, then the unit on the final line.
65; km/h
